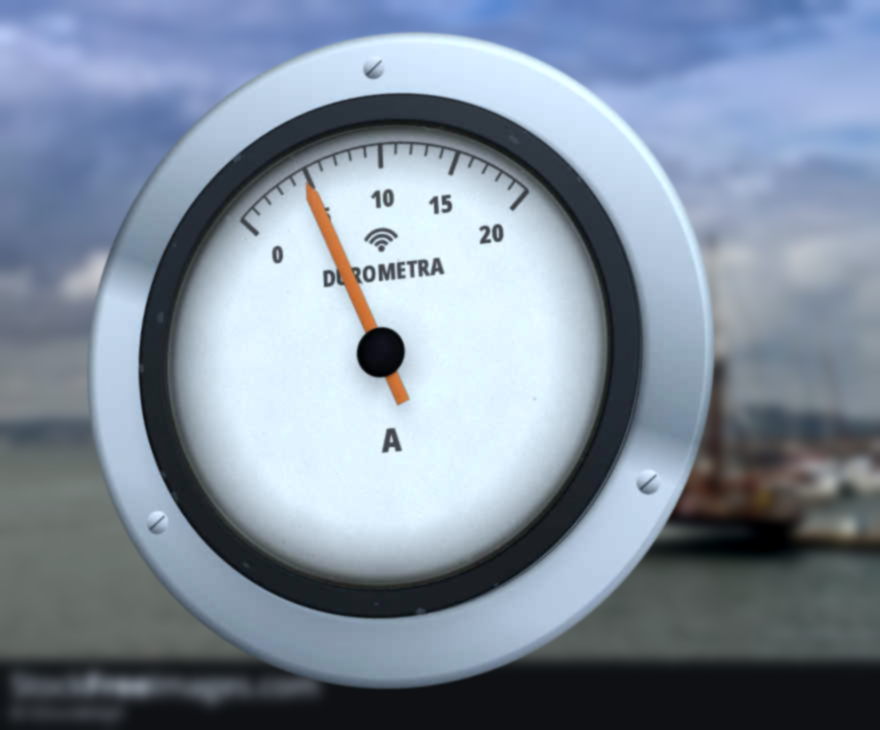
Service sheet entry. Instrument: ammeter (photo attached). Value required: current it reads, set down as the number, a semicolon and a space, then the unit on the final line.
5; A
